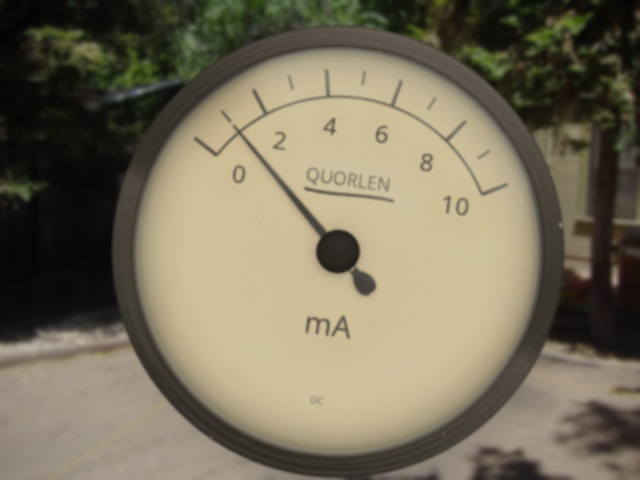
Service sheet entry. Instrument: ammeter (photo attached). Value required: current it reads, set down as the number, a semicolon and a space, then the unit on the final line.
1; mA
